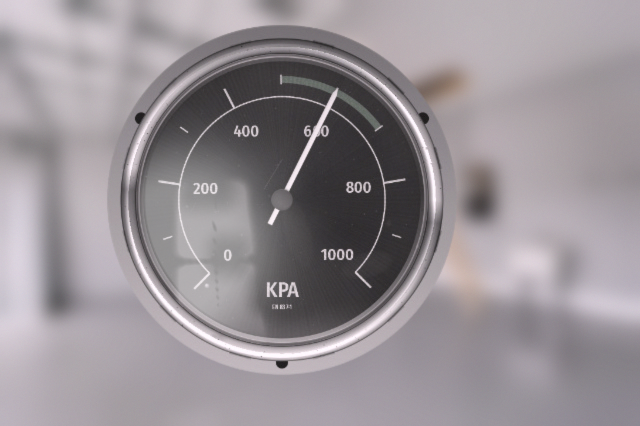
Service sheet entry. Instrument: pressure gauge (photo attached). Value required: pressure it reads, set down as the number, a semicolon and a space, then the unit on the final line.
600; kPa
